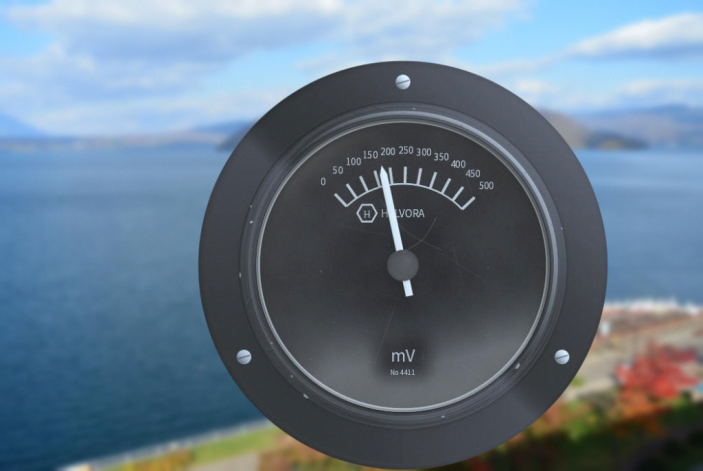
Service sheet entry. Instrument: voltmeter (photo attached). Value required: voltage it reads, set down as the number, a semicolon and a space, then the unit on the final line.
175; mV
